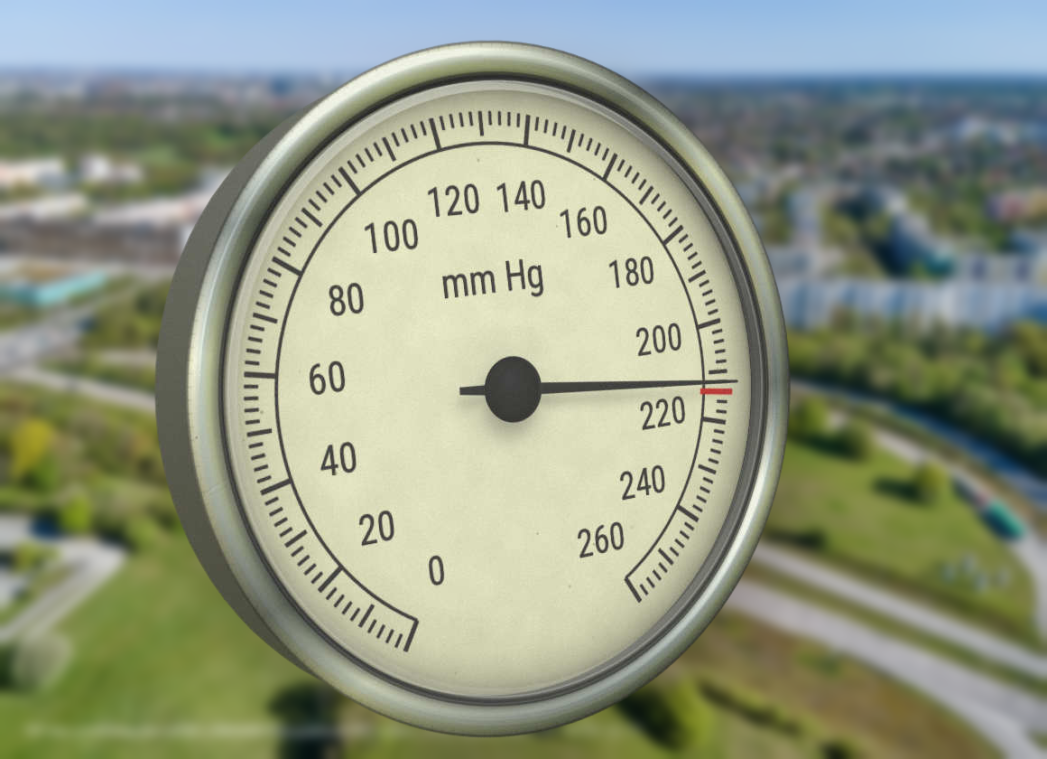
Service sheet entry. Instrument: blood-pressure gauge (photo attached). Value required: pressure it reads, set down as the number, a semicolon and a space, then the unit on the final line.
212; mmHg
